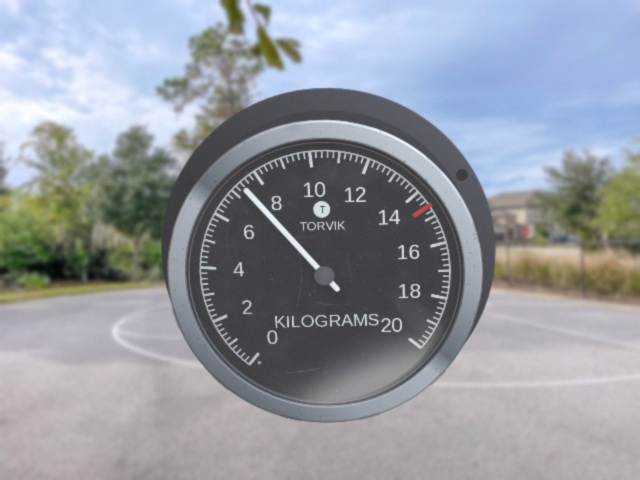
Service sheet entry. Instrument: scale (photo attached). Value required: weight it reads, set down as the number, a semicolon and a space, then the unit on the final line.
7.4; kg
